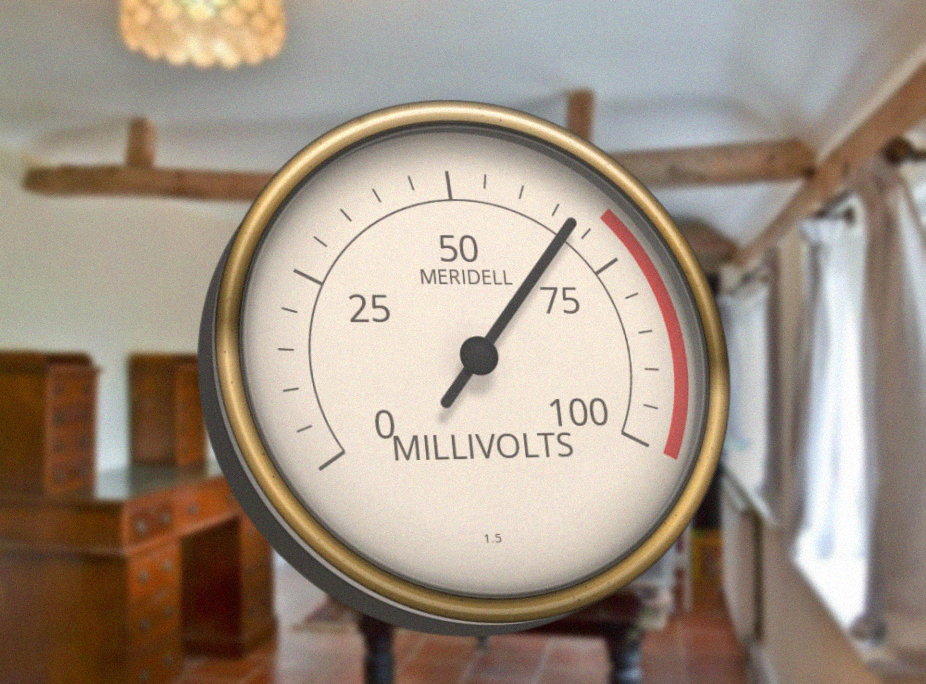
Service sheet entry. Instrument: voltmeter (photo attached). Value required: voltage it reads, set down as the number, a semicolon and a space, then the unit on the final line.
67.5; mV
